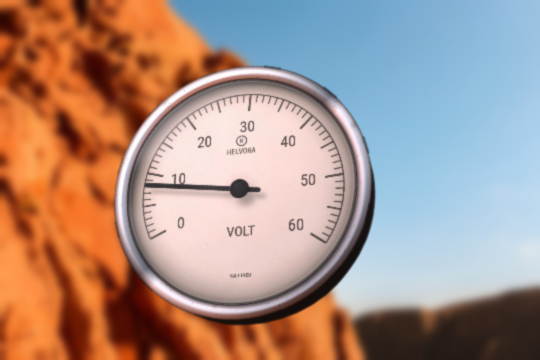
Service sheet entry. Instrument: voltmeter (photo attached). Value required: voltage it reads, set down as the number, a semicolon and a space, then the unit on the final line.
8; V
